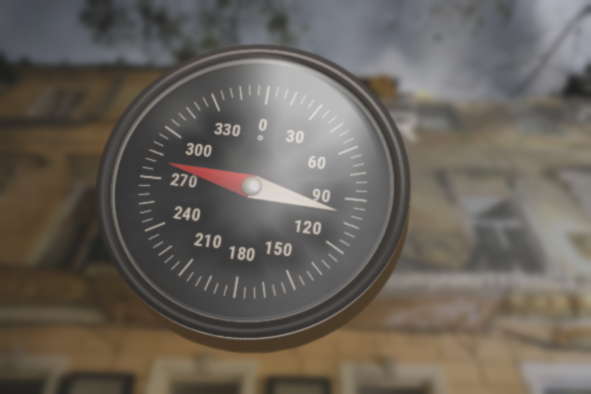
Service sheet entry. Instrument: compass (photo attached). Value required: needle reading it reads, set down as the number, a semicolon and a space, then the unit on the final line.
280; °
